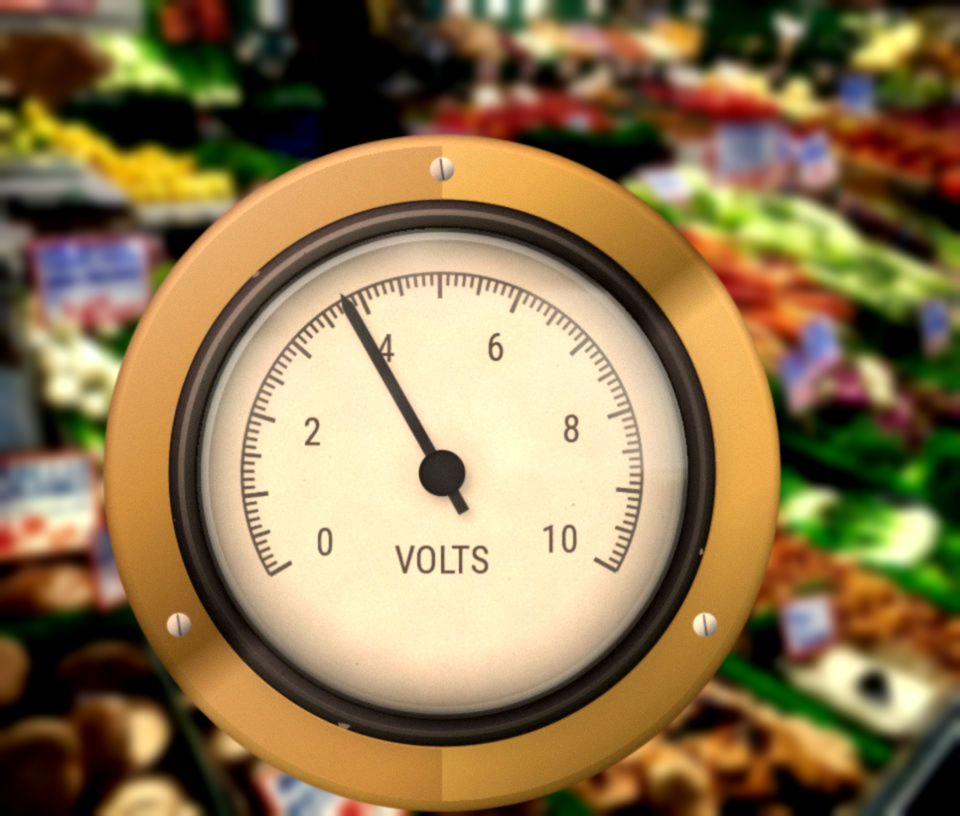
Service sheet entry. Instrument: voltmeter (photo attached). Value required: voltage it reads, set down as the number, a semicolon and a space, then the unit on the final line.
3.8; V
